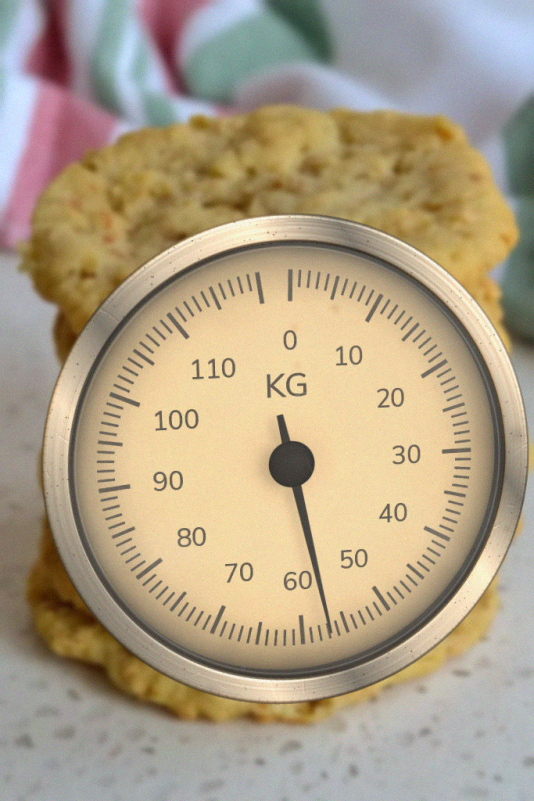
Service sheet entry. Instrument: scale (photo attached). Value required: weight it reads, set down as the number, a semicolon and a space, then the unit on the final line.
57; kg
